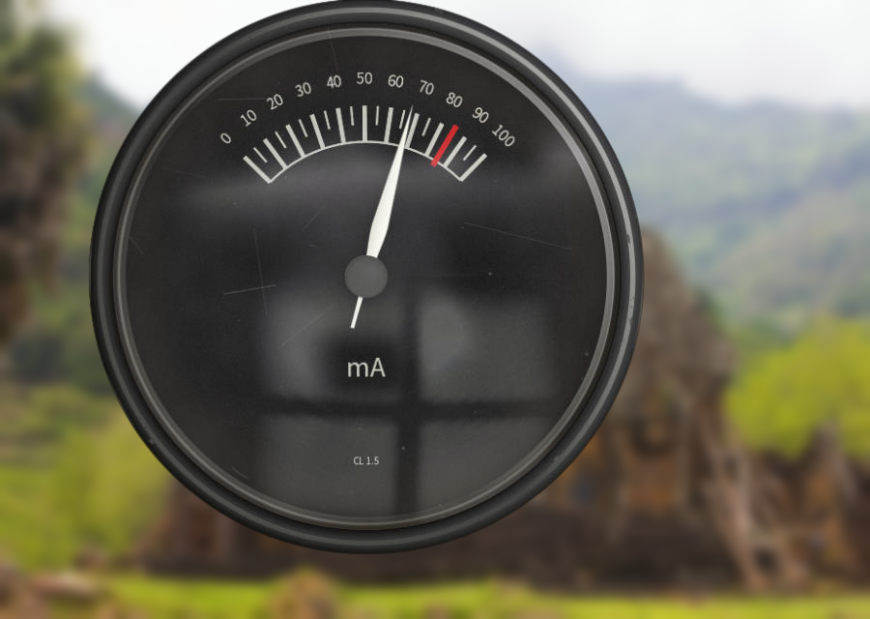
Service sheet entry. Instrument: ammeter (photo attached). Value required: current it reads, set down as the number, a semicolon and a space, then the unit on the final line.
67.5; mA
